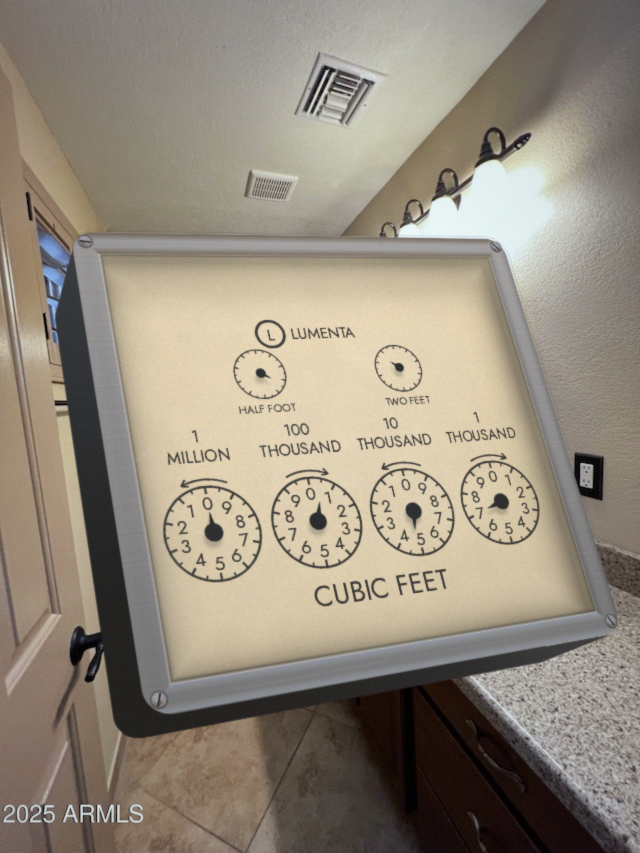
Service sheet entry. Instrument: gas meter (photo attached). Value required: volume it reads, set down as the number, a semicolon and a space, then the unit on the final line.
4700; ft³
